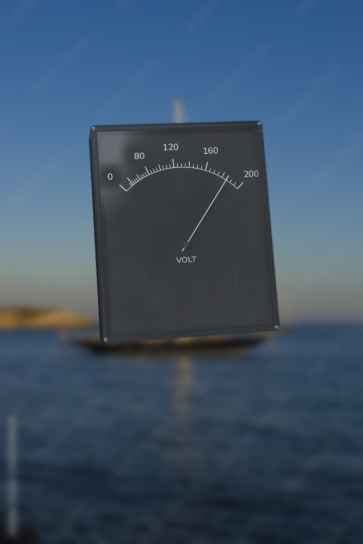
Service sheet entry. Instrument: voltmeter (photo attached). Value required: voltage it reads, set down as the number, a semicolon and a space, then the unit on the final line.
185; V
